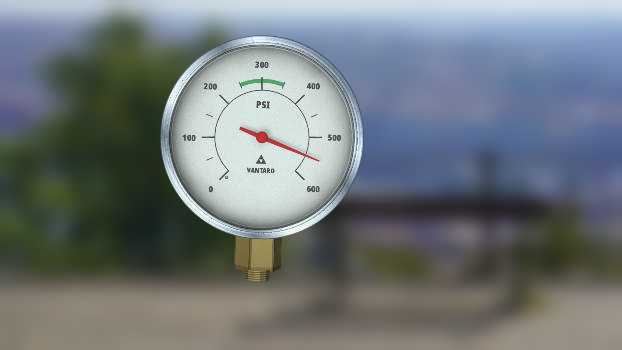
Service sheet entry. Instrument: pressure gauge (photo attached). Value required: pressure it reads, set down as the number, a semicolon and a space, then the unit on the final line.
550; psi
